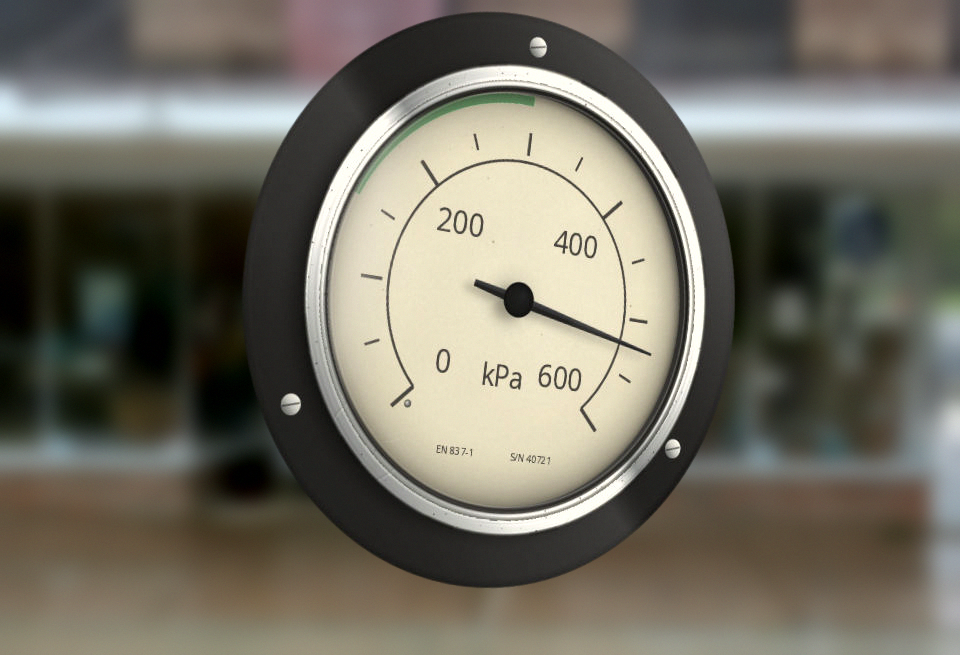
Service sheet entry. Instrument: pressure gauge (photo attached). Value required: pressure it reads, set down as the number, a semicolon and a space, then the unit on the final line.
525; kPa
